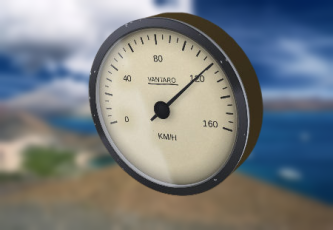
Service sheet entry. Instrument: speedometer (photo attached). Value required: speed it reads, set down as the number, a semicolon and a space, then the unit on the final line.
120; km/h
